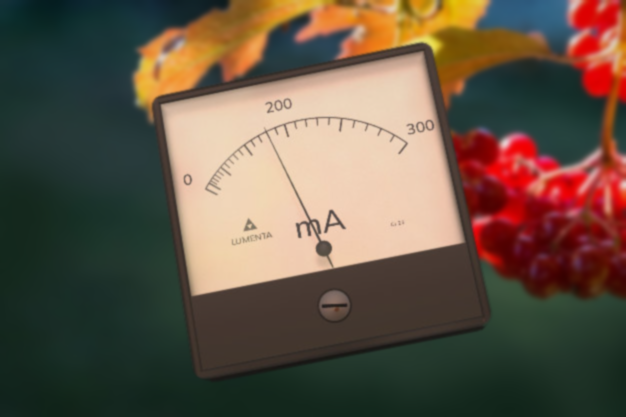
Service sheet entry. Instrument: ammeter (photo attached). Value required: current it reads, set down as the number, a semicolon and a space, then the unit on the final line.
180; mA
